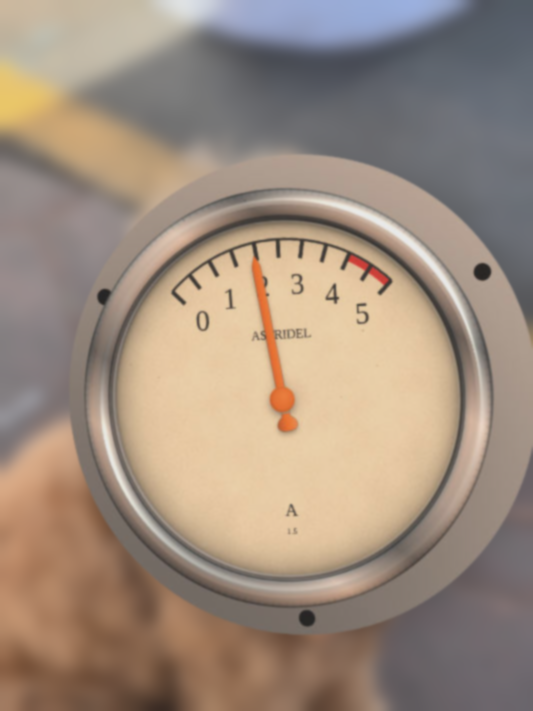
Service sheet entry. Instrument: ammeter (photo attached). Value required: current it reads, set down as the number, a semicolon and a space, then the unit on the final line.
2; A
